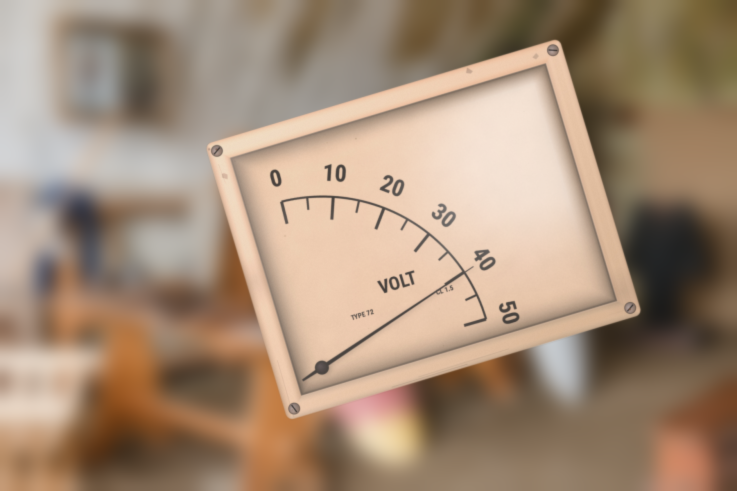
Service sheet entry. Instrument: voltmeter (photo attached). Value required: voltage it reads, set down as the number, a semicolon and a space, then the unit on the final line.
40; V
